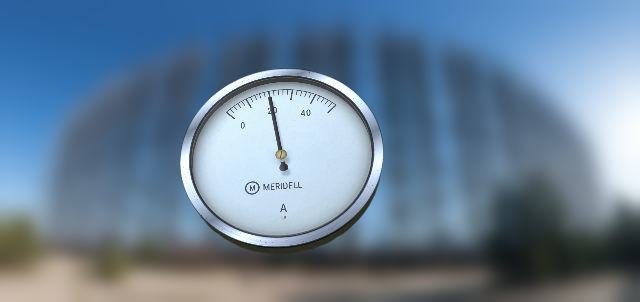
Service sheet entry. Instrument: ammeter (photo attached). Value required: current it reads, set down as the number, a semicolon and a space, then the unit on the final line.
20; A
